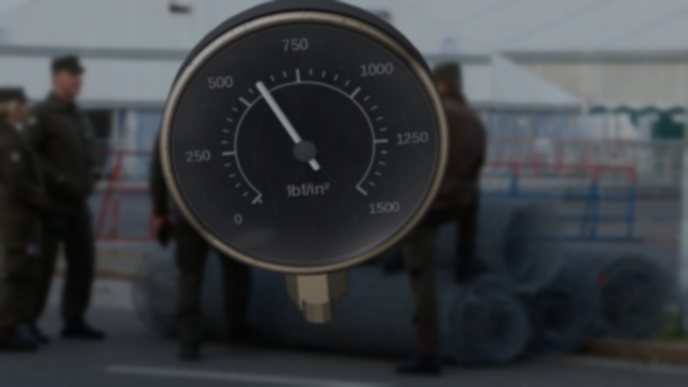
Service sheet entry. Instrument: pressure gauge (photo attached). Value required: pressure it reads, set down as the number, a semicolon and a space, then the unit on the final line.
600; psi
